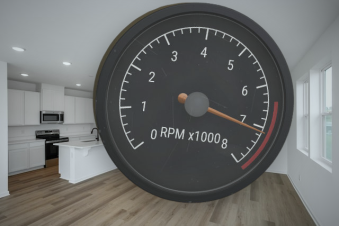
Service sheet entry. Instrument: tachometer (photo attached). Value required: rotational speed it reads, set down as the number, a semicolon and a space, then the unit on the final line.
7100; rpm
